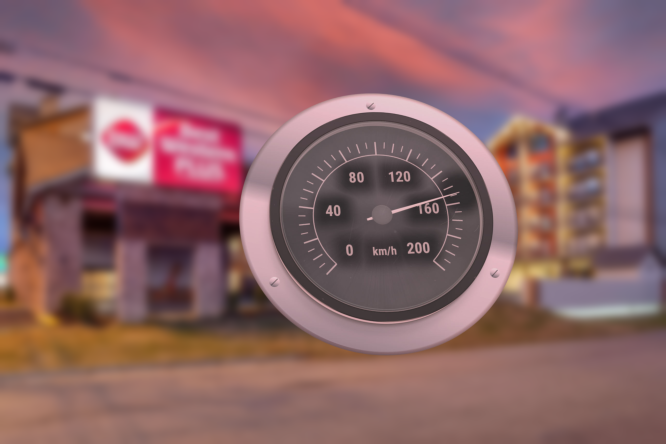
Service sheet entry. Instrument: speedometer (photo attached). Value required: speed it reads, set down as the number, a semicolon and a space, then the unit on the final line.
155; km/h
